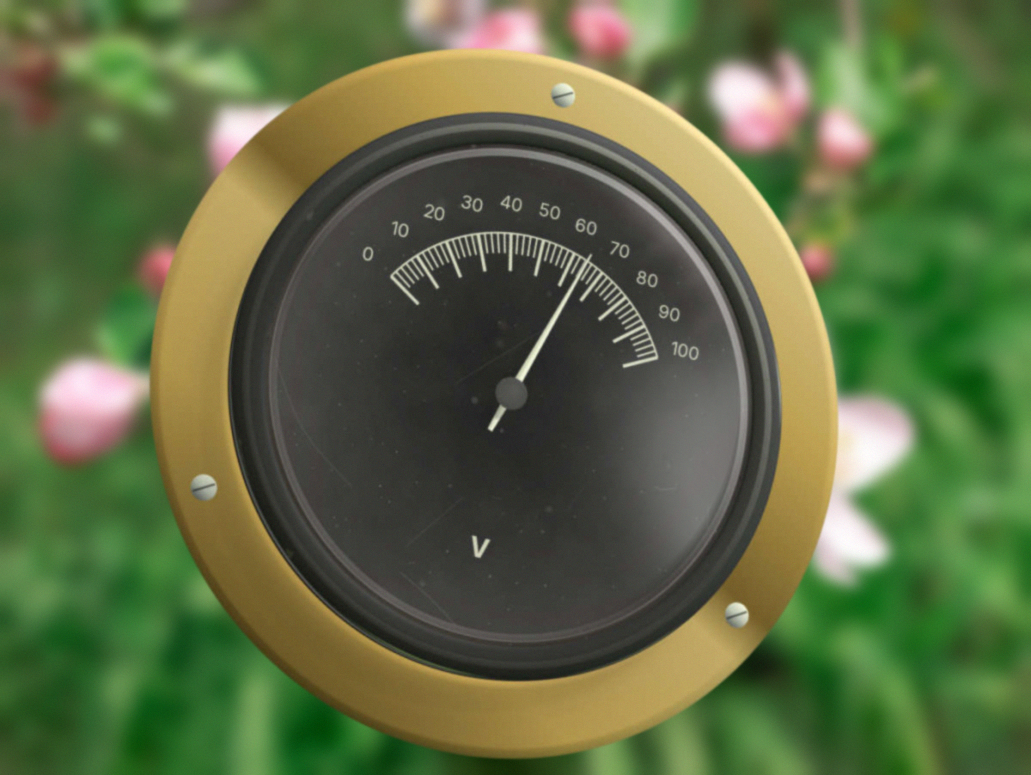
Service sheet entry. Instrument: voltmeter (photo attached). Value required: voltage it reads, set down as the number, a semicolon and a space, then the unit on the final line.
64; V
